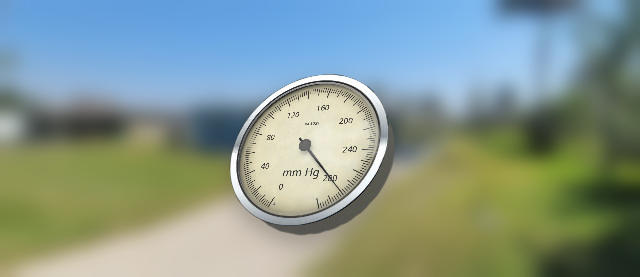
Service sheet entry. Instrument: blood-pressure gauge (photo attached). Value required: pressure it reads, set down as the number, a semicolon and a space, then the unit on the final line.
280; mmHg
